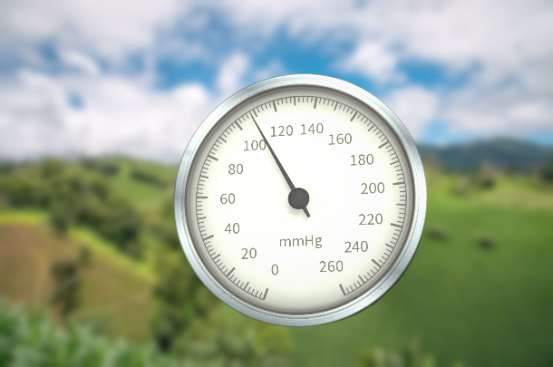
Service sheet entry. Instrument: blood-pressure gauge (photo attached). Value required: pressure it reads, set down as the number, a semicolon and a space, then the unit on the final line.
108; mmHg
